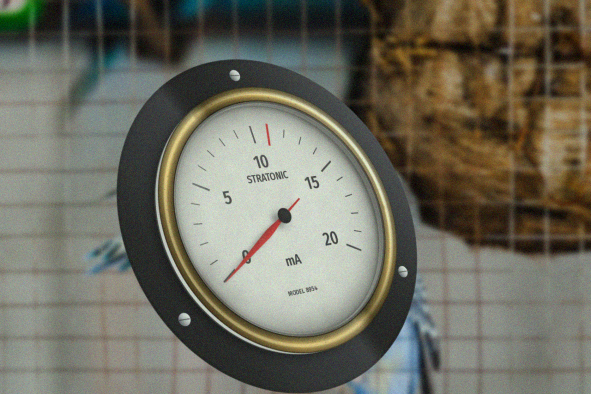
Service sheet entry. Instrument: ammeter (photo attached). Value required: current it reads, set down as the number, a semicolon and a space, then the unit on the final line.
0; mA
